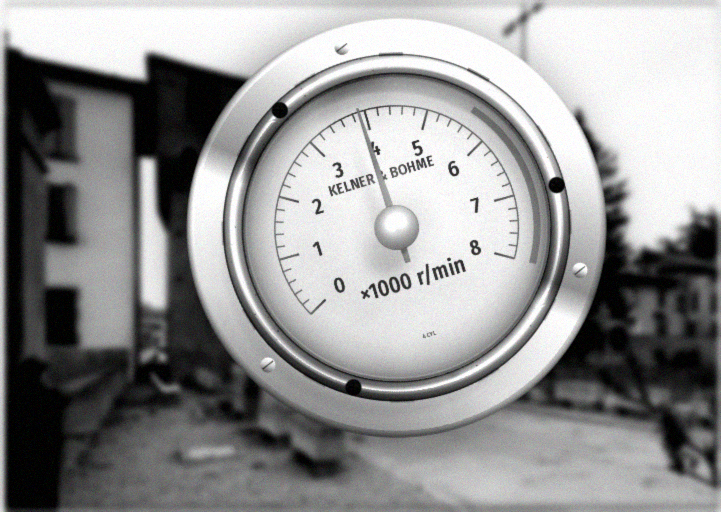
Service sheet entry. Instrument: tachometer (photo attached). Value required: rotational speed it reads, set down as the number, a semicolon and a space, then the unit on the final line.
3900; rpm
